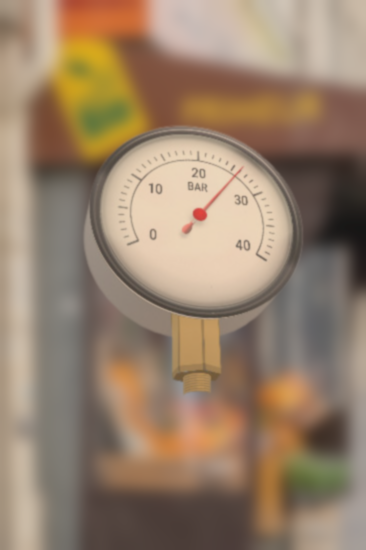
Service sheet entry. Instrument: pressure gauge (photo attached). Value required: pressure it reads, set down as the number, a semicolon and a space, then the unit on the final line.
26; bar
